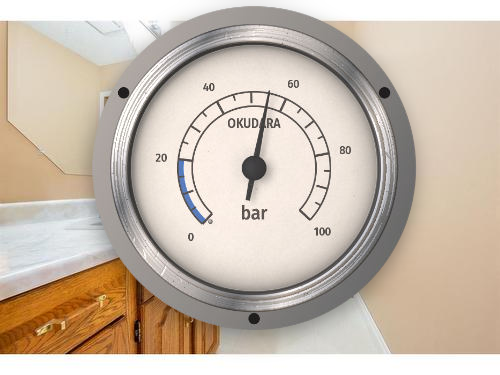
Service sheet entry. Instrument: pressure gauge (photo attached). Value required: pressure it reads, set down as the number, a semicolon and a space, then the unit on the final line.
55; bar
